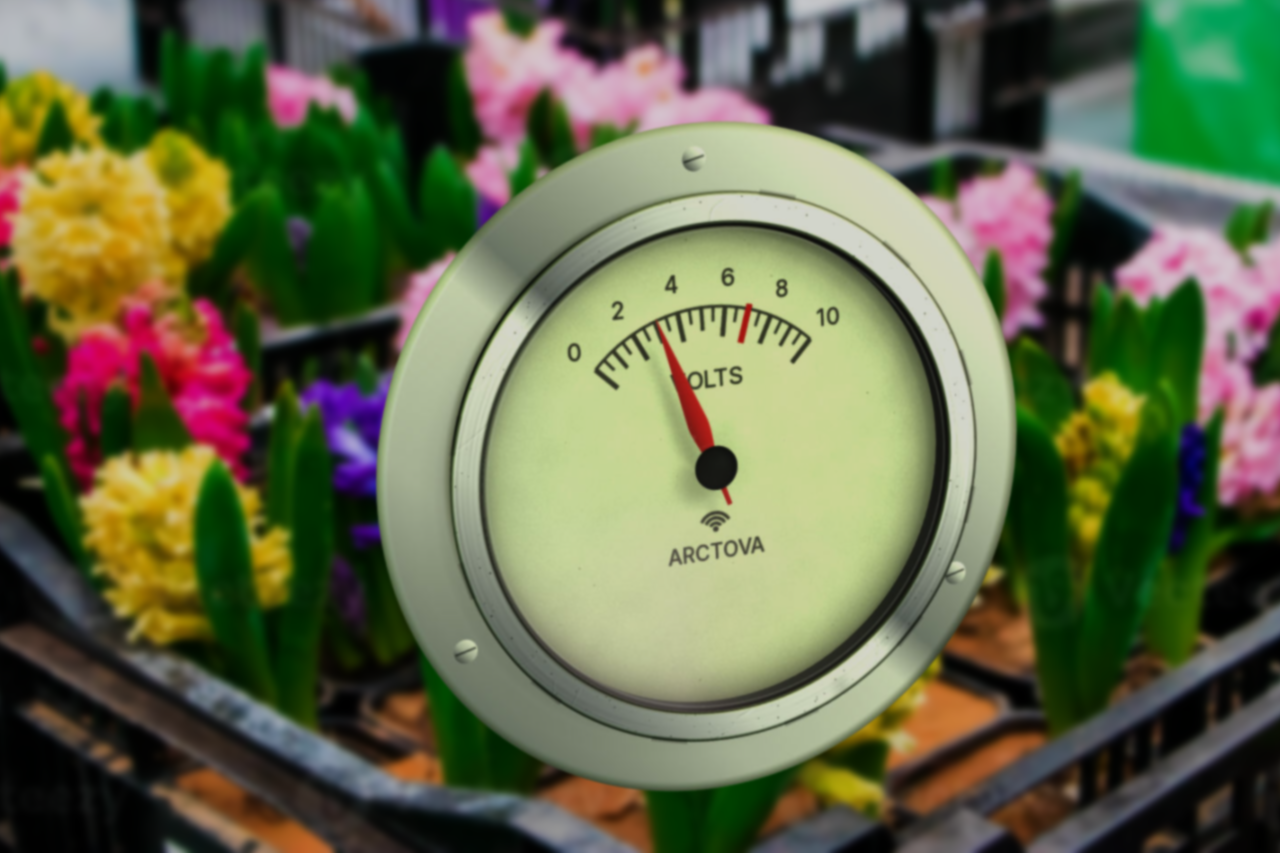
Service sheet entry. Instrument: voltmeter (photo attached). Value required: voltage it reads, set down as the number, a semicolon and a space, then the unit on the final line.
3; V
